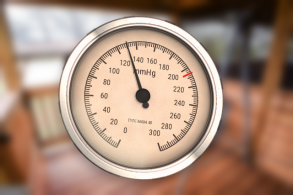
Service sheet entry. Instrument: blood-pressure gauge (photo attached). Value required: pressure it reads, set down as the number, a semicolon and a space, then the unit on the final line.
130; mmHg
